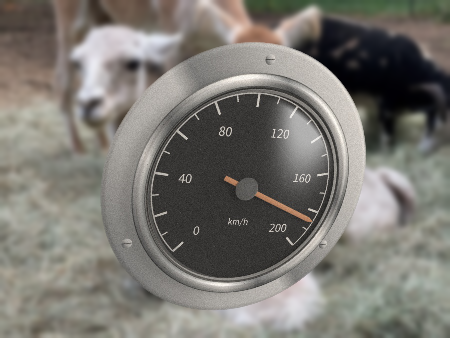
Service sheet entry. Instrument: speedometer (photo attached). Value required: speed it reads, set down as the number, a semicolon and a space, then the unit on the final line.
185; km/h
